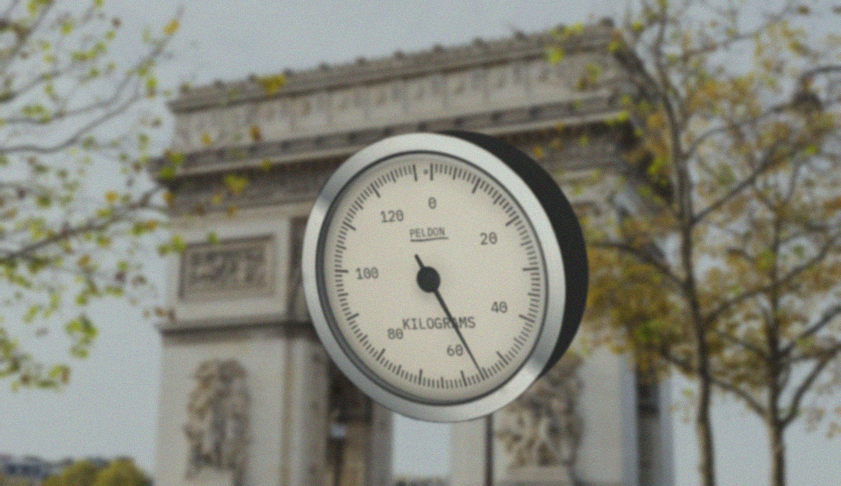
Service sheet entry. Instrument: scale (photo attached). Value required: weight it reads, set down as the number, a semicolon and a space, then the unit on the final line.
55; kg
